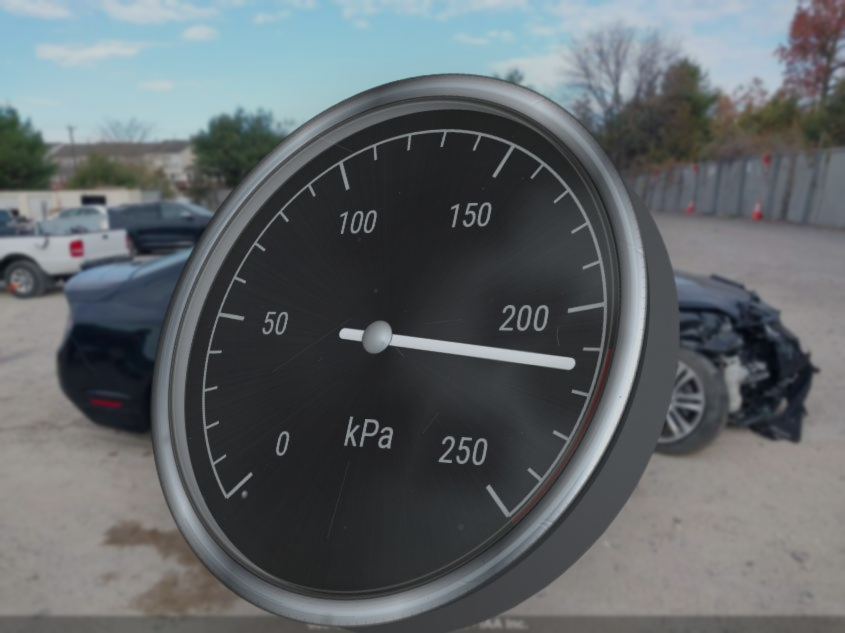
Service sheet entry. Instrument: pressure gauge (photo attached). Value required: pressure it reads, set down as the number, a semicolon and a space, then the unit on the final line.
215; kPa
